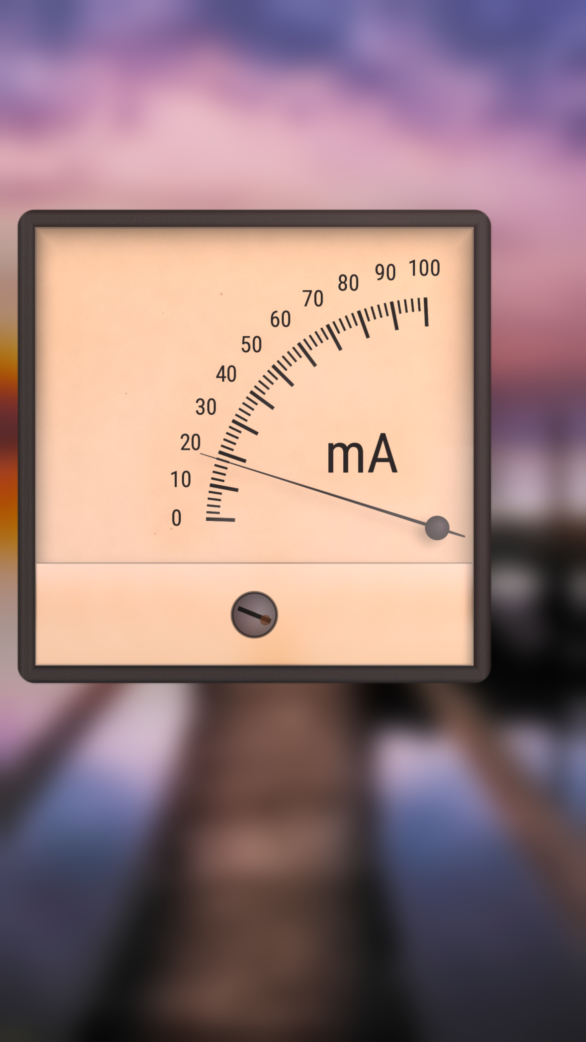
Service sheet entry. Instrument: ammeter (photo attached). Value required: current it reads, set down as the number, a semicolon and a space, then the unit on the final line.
18; mA
